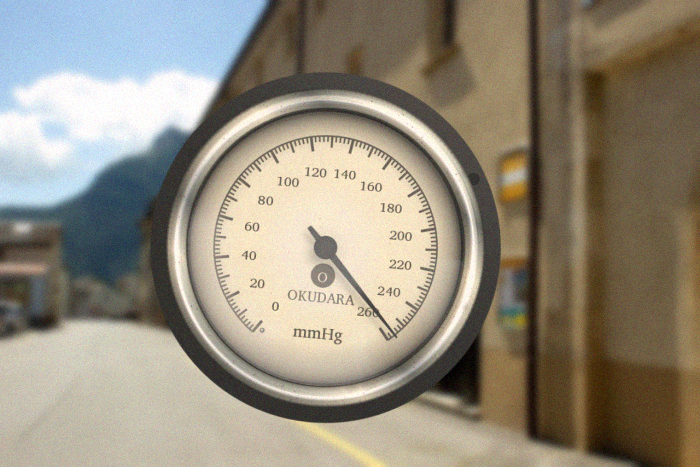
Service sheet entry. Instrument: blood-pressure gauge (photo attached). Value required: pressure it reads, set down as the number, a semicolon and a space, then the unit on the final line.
256; mmHg
